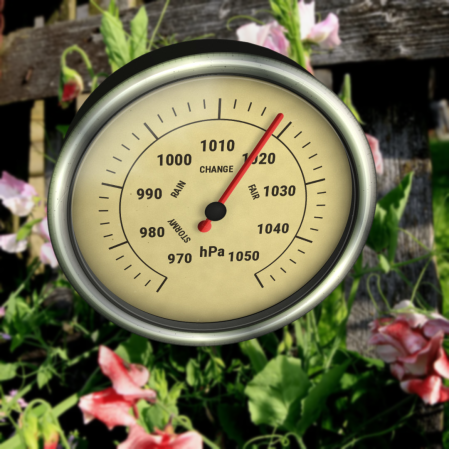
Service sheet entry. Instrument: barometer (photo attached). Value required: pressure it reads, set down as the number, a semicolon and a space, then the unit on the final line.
1018; hPa
